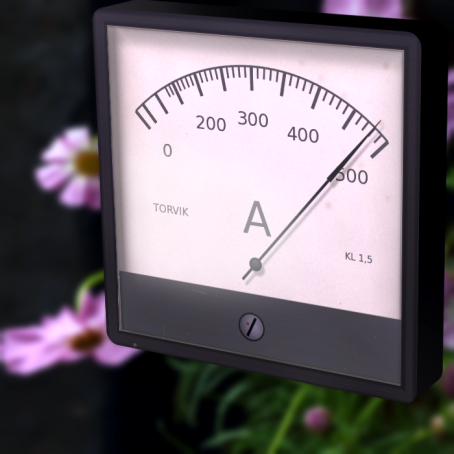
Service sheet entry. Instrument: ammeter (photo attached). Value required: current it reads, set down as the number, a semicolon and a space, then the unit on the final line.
480; A
